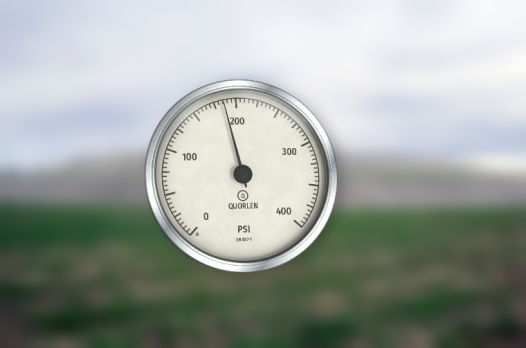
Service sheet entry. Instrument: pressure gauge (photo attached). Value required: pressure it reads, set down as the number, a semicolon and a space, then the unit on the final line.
185; psi
